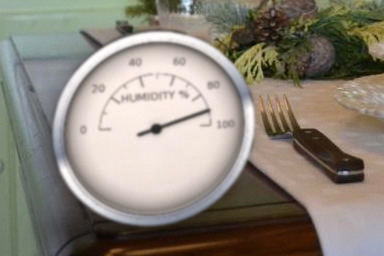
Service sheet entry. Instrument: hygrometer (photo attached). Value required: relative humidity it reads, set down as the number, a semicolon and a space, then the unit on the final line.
90; %
